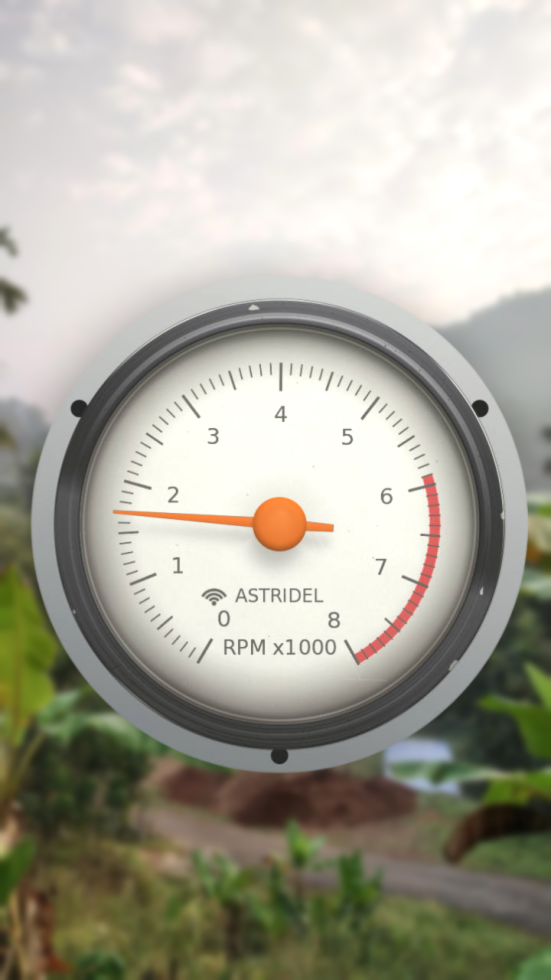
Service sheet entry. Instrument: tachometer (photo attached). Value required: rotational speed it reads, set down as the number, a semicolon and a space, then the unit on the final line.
1700; rpm
